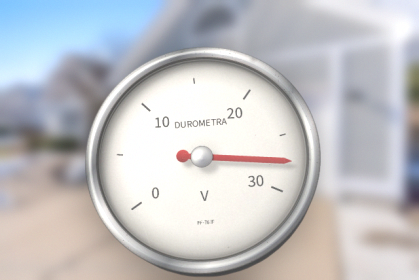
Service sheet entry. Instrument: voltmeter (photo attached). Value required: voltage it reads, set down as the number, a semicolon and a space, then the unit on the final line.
27.5; V
